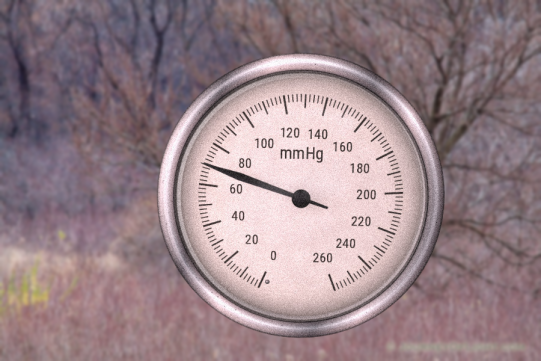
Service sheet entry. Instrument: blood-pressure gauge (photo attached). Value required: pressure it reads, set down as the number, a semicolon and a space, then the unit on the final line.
70; mmHg
